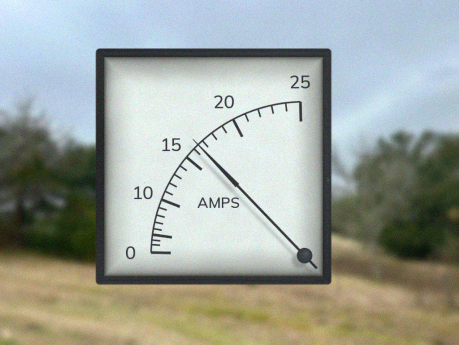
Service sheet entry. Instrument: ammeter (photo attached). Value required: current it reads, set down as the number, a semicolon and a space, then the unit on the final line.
16.5; A
